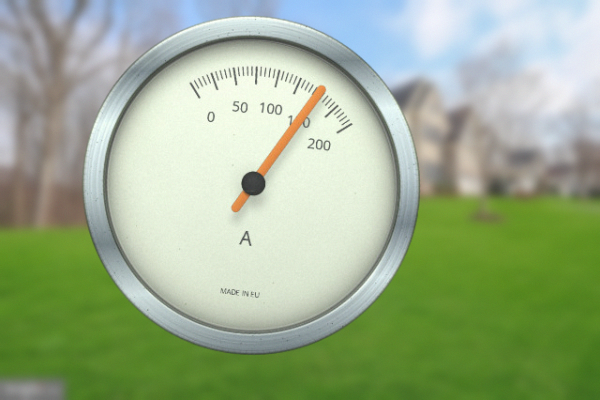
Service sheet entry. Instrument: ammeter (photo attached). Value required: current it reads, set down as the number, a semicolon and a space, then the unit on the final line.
150; A
